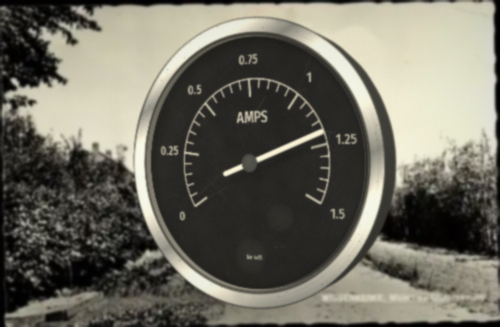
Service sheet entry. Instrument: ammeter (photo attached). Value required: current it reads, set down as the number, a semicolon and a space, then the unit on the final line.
1.2; A
